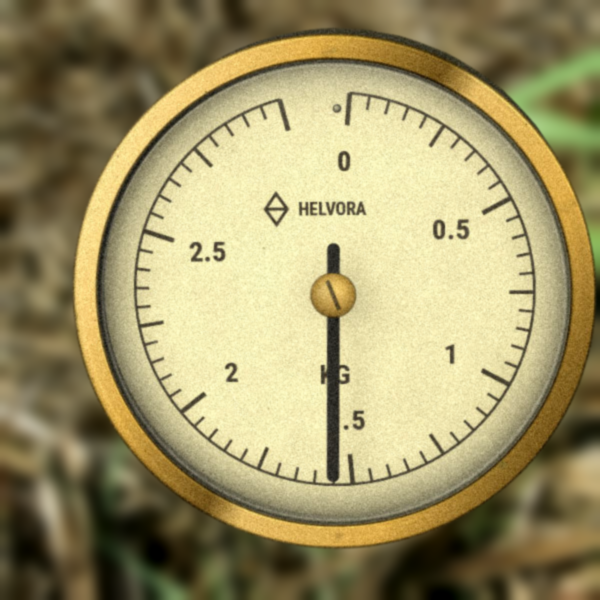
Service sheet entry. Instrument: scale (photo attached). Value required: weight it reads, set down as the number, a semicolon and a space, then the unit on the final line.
1.55; kg
